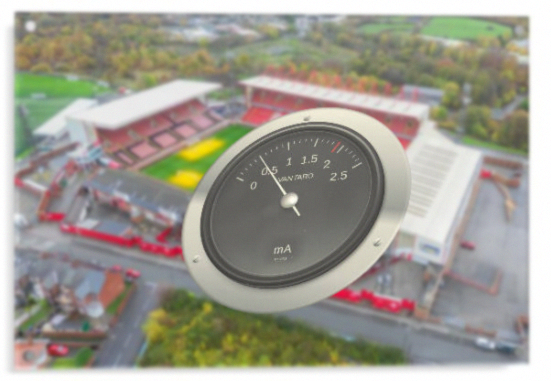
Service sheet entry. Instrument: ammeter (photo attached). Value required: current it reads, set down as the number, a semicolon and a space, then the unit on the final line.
0.5; mA
